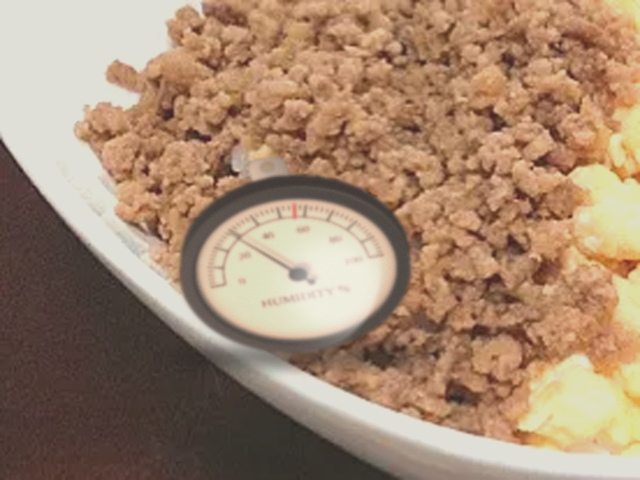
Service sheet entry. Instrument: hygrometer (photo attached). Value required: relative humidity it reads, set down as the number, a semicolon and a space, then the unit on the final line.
30; %
